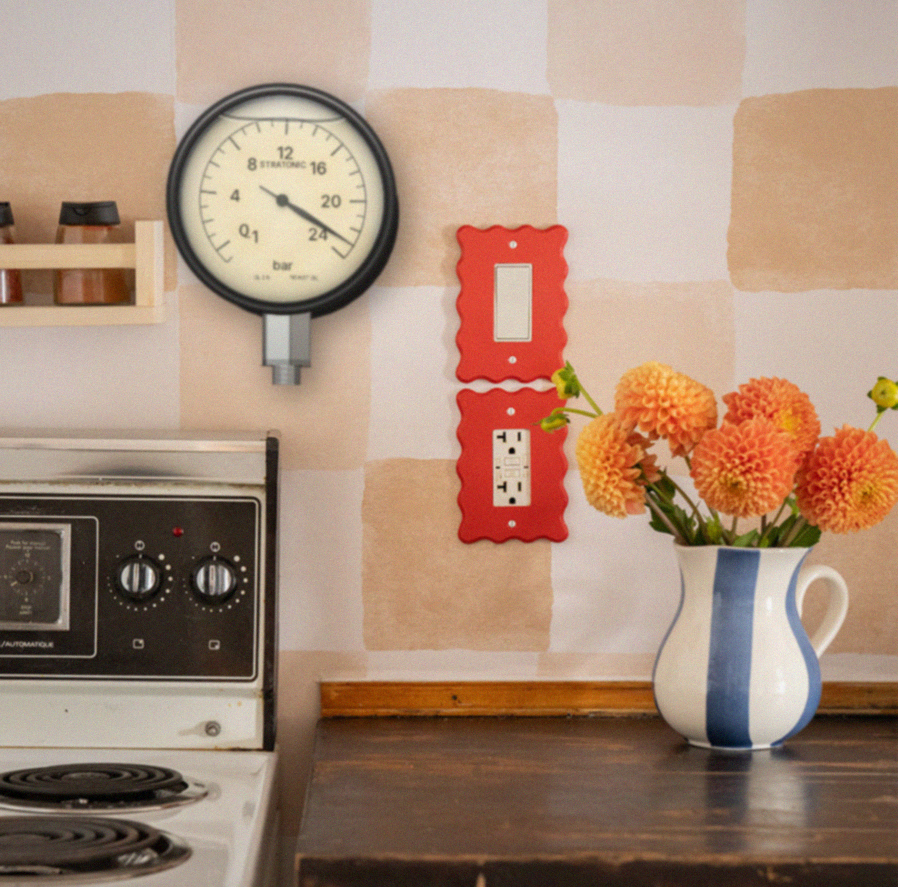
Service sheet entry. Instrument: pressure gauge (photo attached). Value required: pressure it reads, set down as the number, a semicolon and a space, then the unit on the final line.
23; bar
